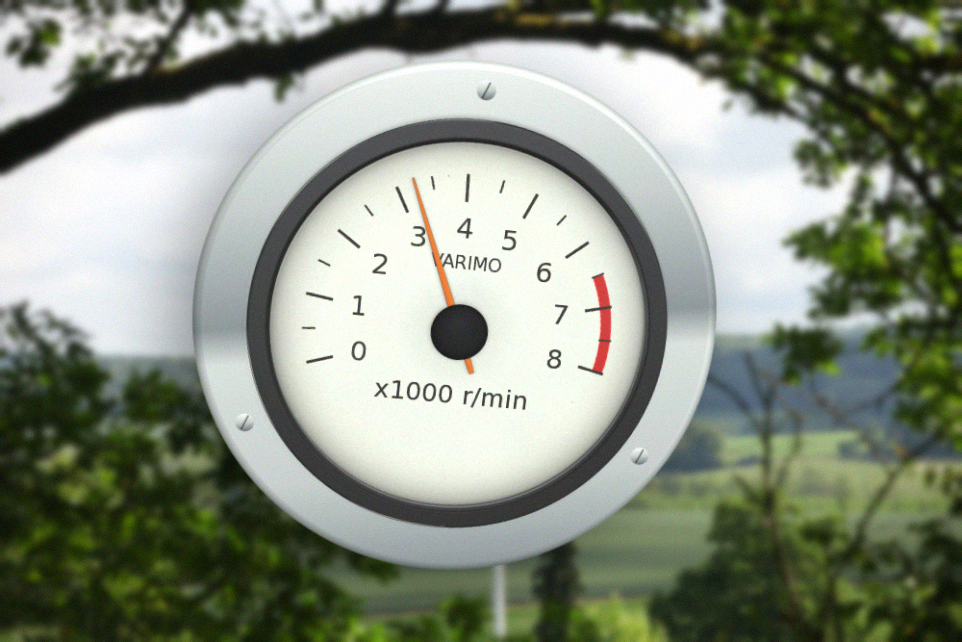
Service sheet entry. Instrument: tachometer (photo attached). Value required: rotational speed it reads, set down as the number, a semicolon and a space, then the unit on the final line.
3250; rpm
